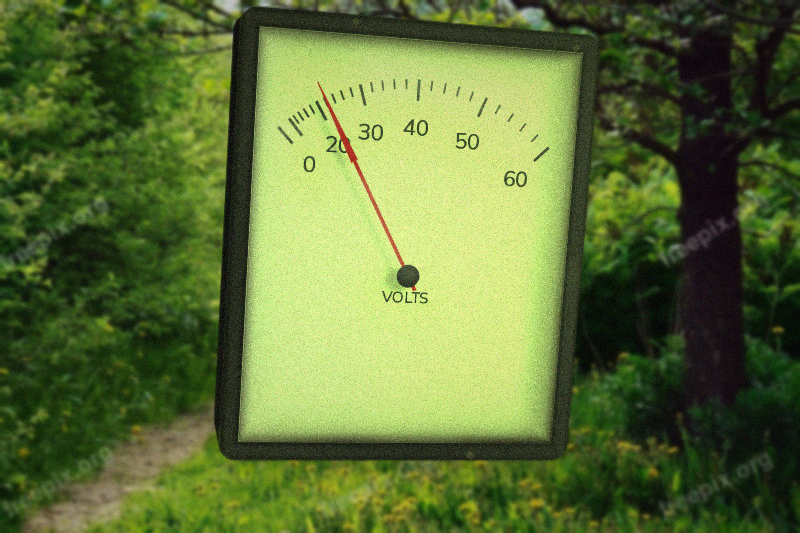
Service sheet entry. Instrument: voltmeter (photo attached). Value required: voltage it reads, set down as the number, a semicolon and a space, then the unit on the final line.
22; V
